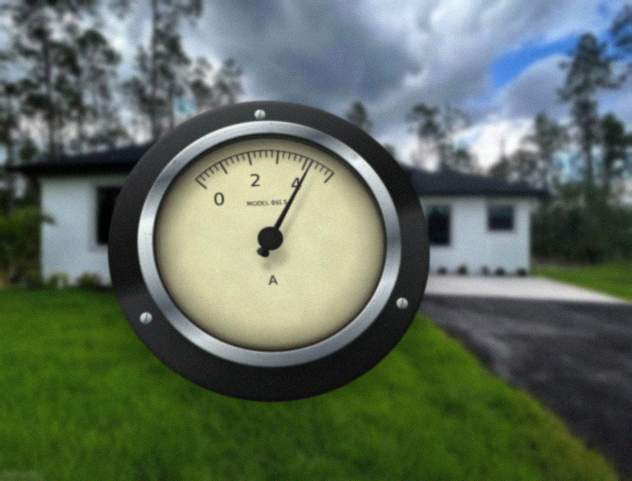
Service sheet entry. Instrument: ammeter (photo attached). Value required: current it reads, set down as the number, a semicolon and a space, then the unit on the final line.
4.2; A
